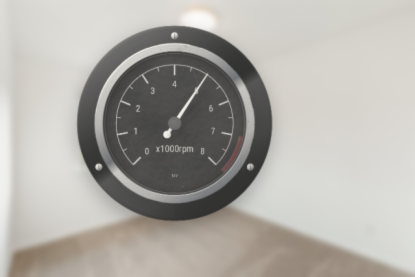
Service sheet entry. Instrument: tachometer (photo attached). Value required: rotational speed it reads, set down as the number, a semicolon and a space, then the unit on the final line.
5000; rpm
